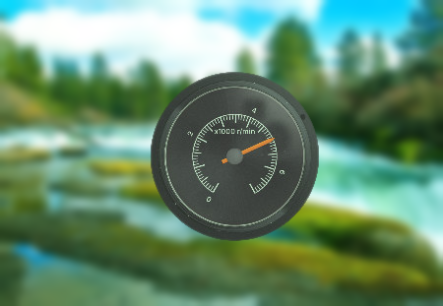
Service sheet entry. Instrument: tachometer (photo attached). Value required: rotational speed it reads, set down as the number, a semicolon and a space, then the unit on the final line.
5000; rpm
